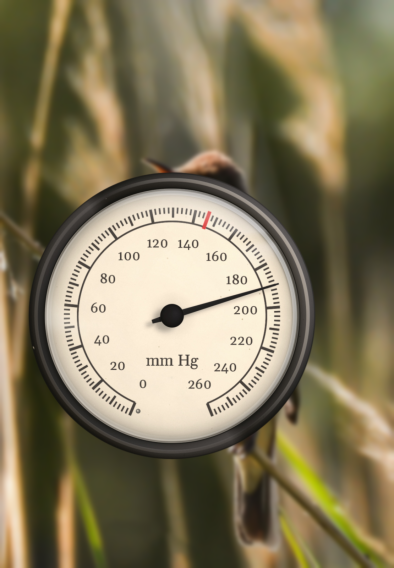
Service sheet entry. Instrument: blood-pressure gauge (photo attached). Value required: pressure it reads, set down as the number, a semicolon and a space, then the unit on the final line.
190; mmHg
